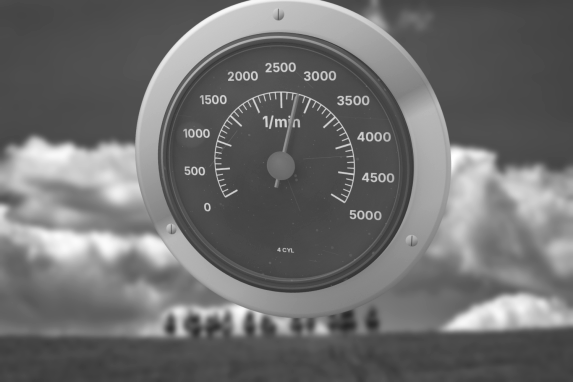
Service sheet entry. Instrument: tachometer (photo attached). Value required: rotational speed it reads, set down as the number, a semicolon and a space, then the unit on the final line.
2800; rpm
